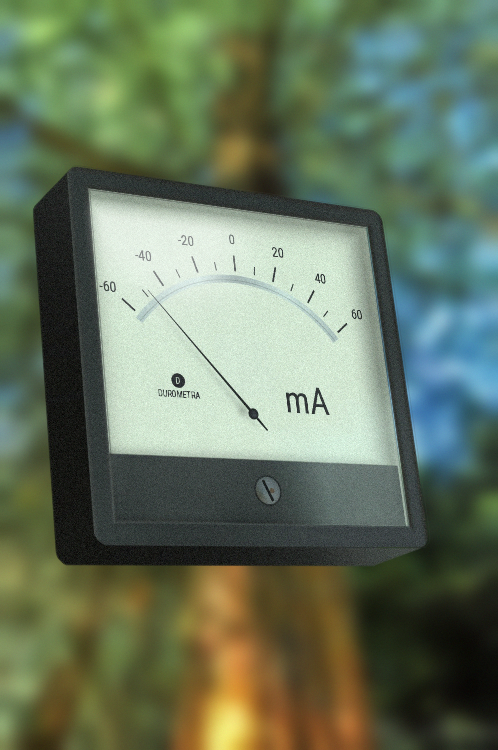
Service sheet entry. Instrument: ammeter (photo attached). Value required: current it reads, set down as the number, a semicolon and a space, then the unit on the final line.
-50; mA
